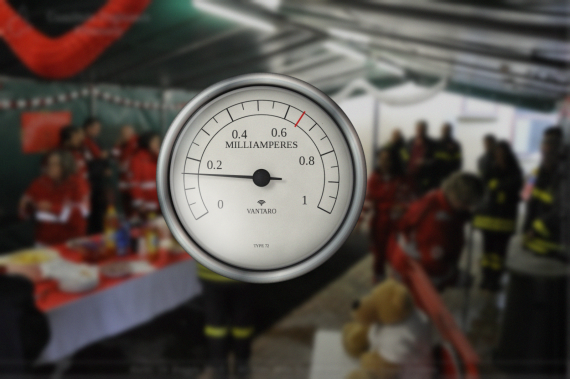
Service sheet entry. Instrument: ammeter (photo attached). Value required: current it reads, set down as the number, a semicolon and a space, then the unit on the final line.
0.15; mA
